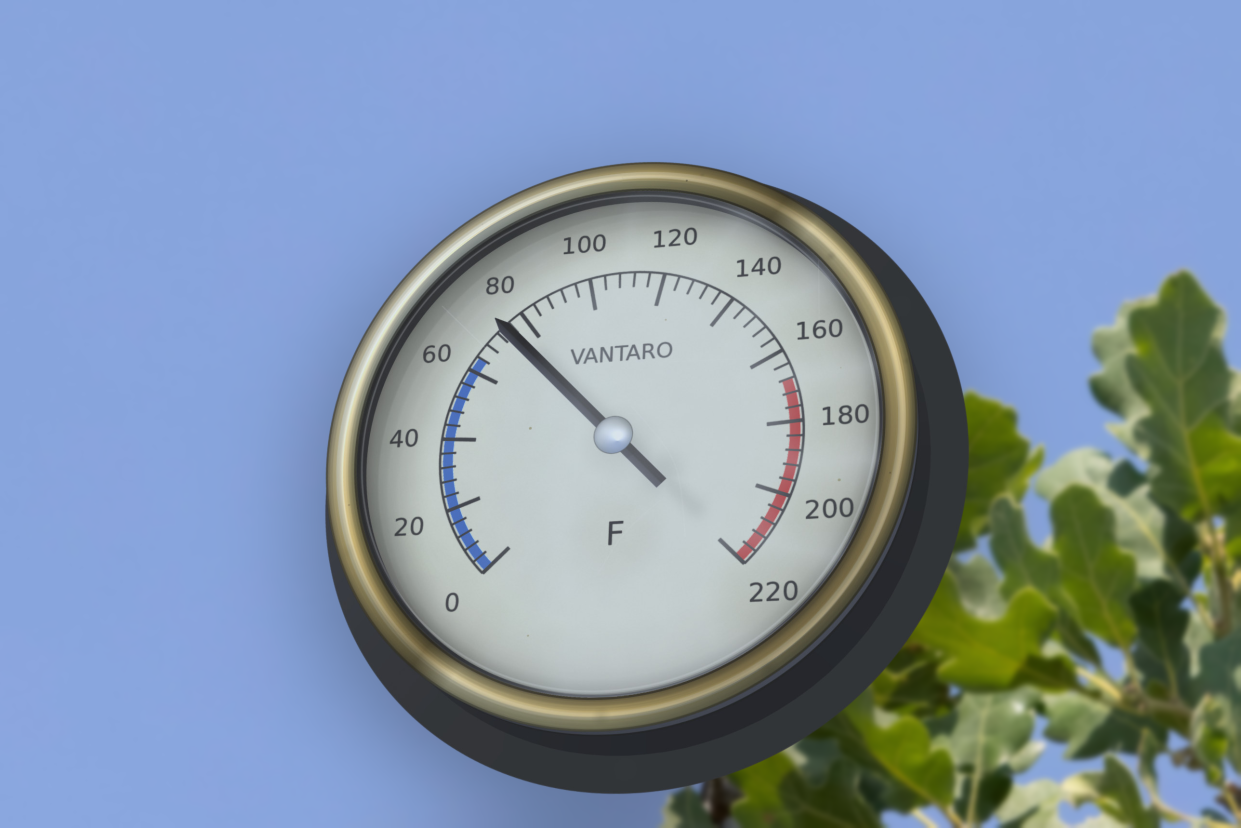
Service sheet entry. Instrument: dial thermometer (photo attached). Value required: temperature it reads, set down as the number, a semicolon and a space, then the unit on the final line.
74; °F
